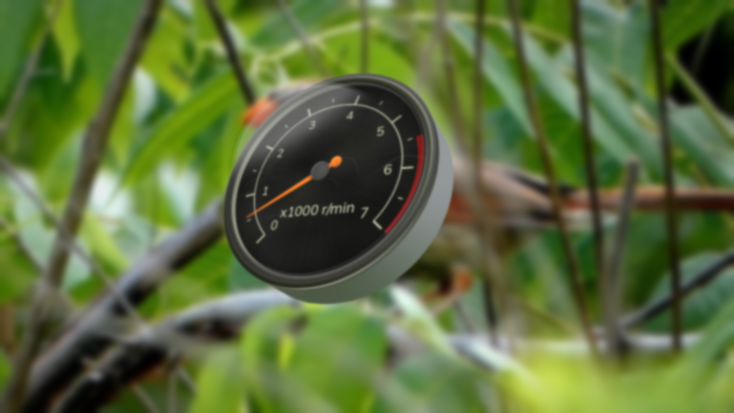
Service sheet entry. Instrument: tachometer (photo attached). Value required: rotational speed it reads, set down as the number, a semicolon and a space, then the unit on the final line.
500; rpm
